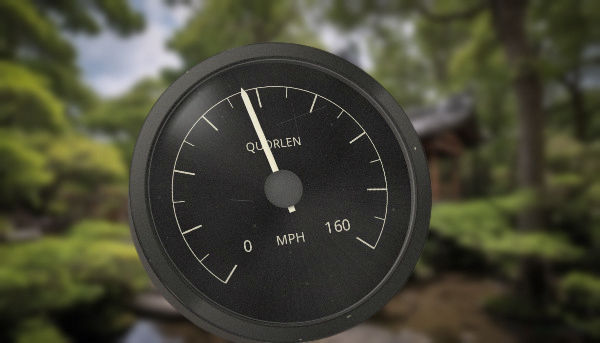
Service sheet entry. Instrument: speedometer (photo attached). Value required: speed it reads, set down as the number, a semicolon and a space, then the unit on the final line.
75; mph
